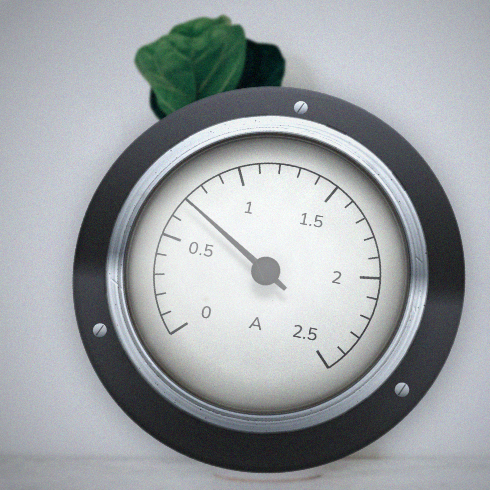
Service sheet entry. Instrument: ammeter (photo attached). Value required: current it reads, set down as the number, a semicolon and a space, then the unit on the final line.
0.7; A
